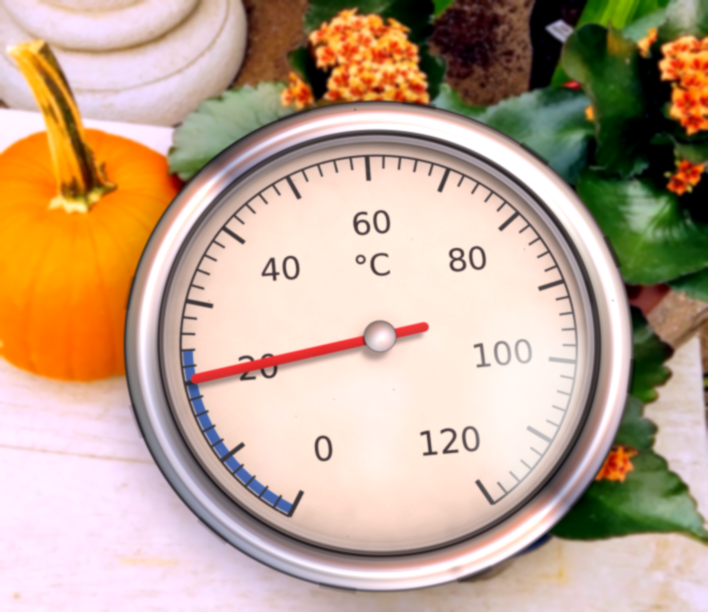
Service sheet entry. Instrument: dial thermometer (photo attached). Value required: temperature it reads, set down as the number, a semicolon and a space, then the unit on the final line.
20; °C
